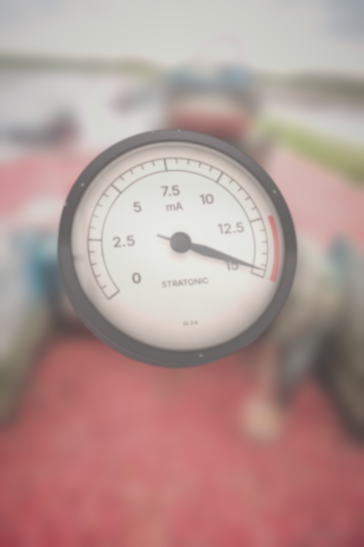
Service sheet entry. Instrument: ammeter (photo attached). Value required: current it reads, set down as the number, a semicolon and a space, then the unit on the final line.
14.75; mA
